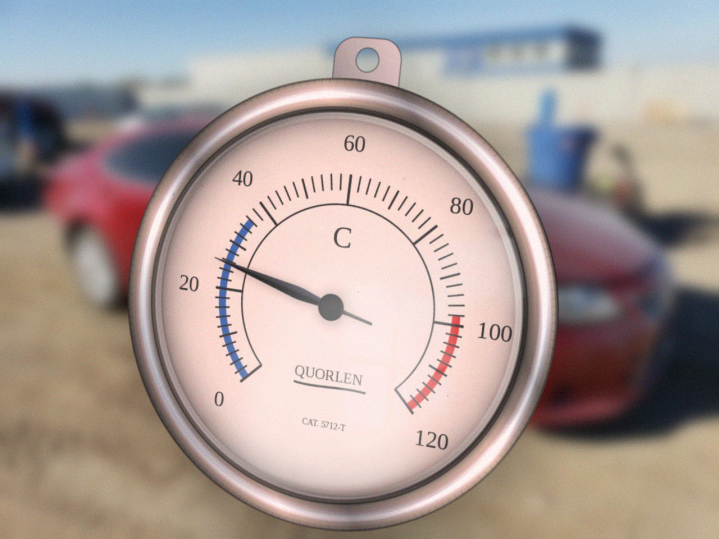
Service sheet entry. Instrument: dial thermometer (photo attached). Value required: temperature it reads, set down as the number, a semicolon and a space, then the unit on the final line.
26; °C
